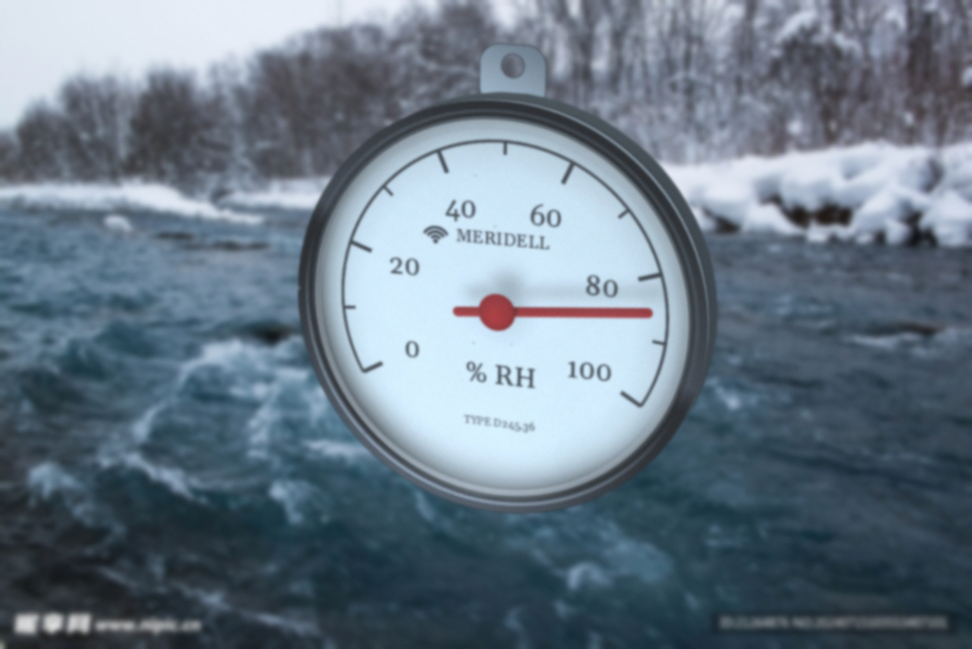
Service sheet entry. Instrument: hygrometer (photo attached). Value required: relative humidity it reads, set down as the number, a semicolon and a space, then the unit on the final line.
85; %
